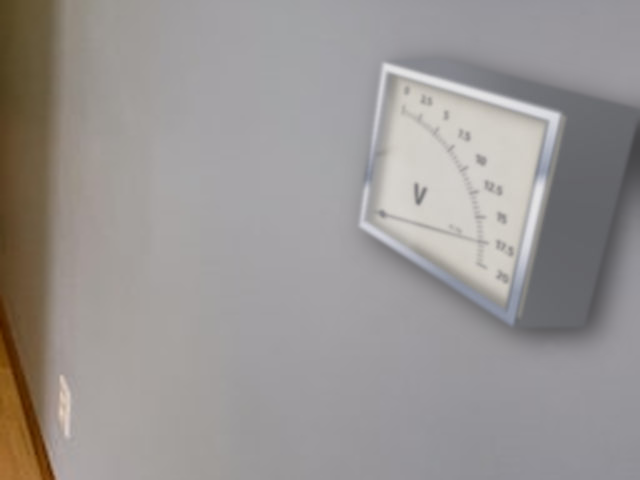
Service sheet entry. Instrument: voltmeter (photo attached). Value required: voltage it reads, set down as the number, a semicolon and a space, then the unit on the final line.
17.5; V
